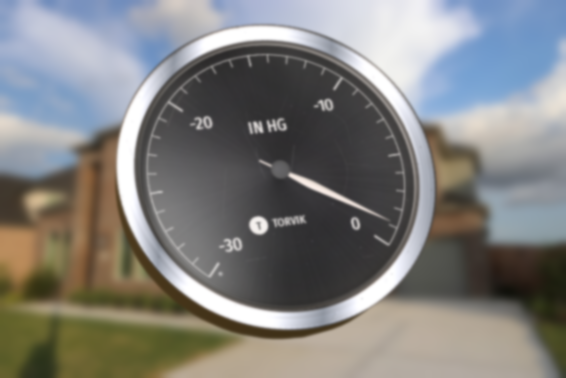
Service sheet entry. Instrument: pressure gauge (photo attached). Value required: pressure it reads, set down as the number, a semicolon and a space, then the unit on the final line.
-1; inHg
